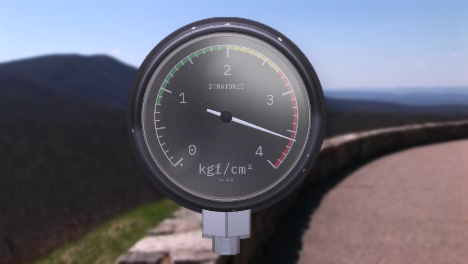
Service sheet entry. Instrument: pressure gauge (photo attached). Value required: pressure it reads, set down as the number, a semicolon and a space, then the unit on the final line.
3.6; kg/cm²
